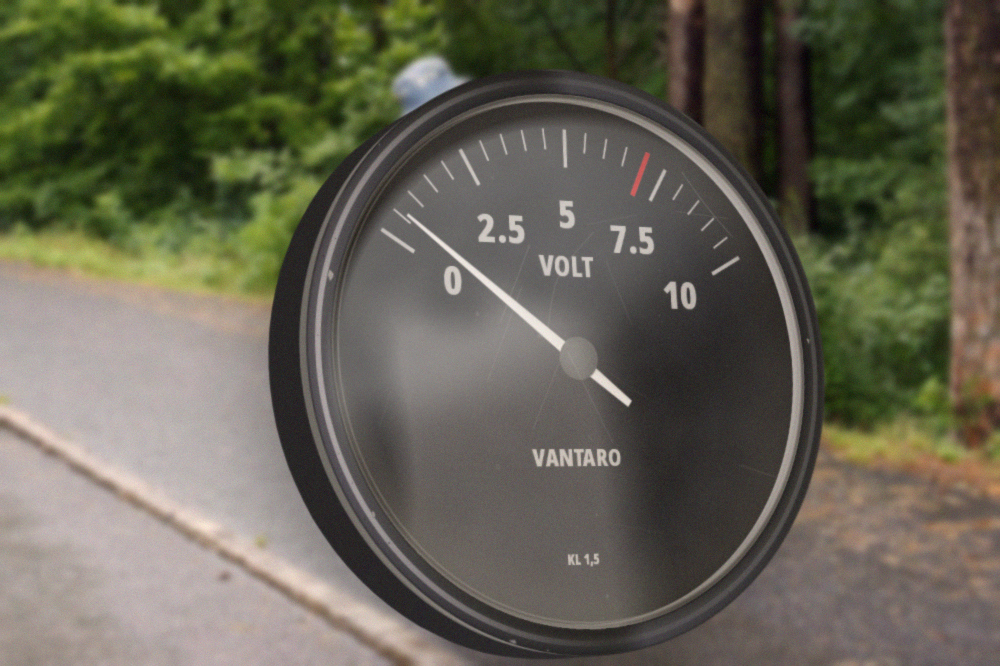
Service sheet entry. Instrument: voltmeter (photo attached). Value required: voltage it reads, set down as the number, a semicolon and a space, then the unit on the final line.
0.5; V
